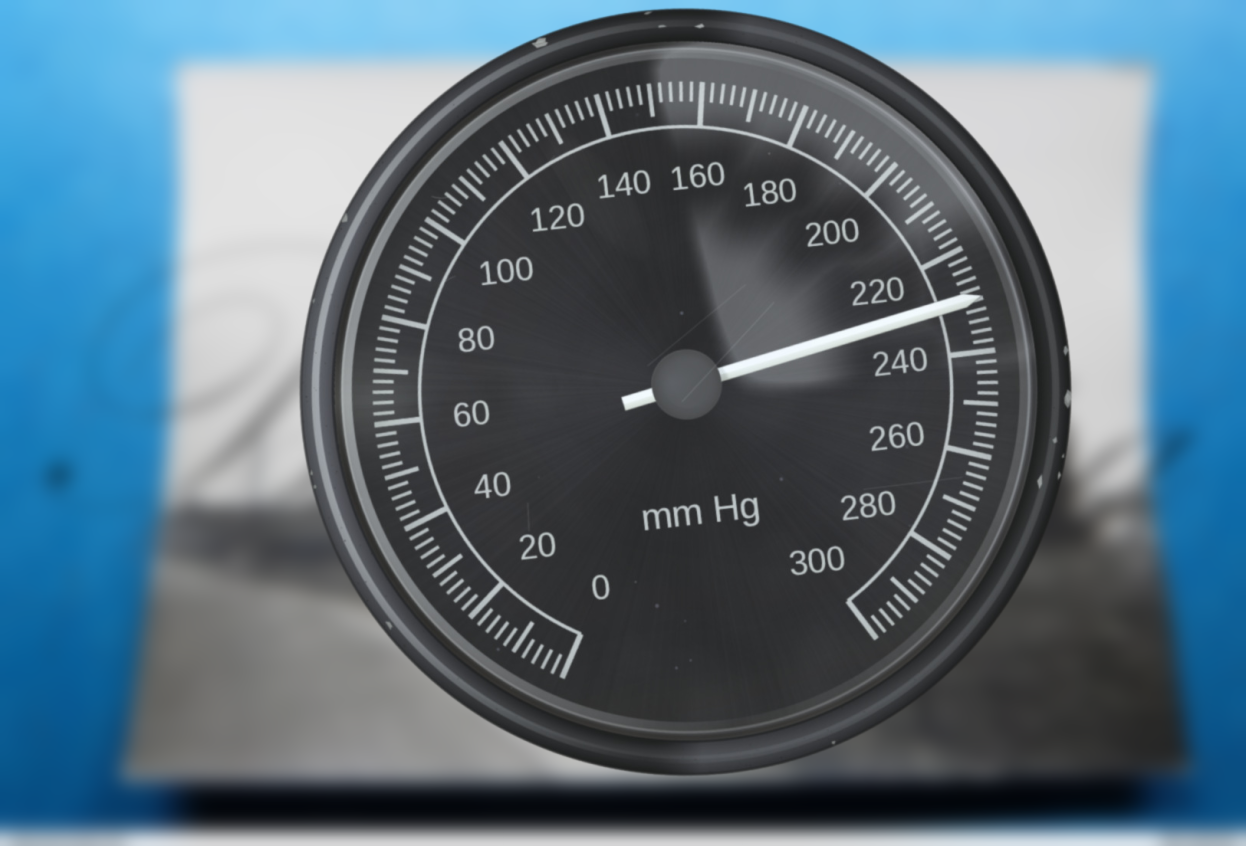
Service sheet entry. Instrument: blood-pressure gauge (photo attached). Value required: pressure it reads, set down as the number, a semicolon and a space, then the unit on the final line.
230; mmHg
